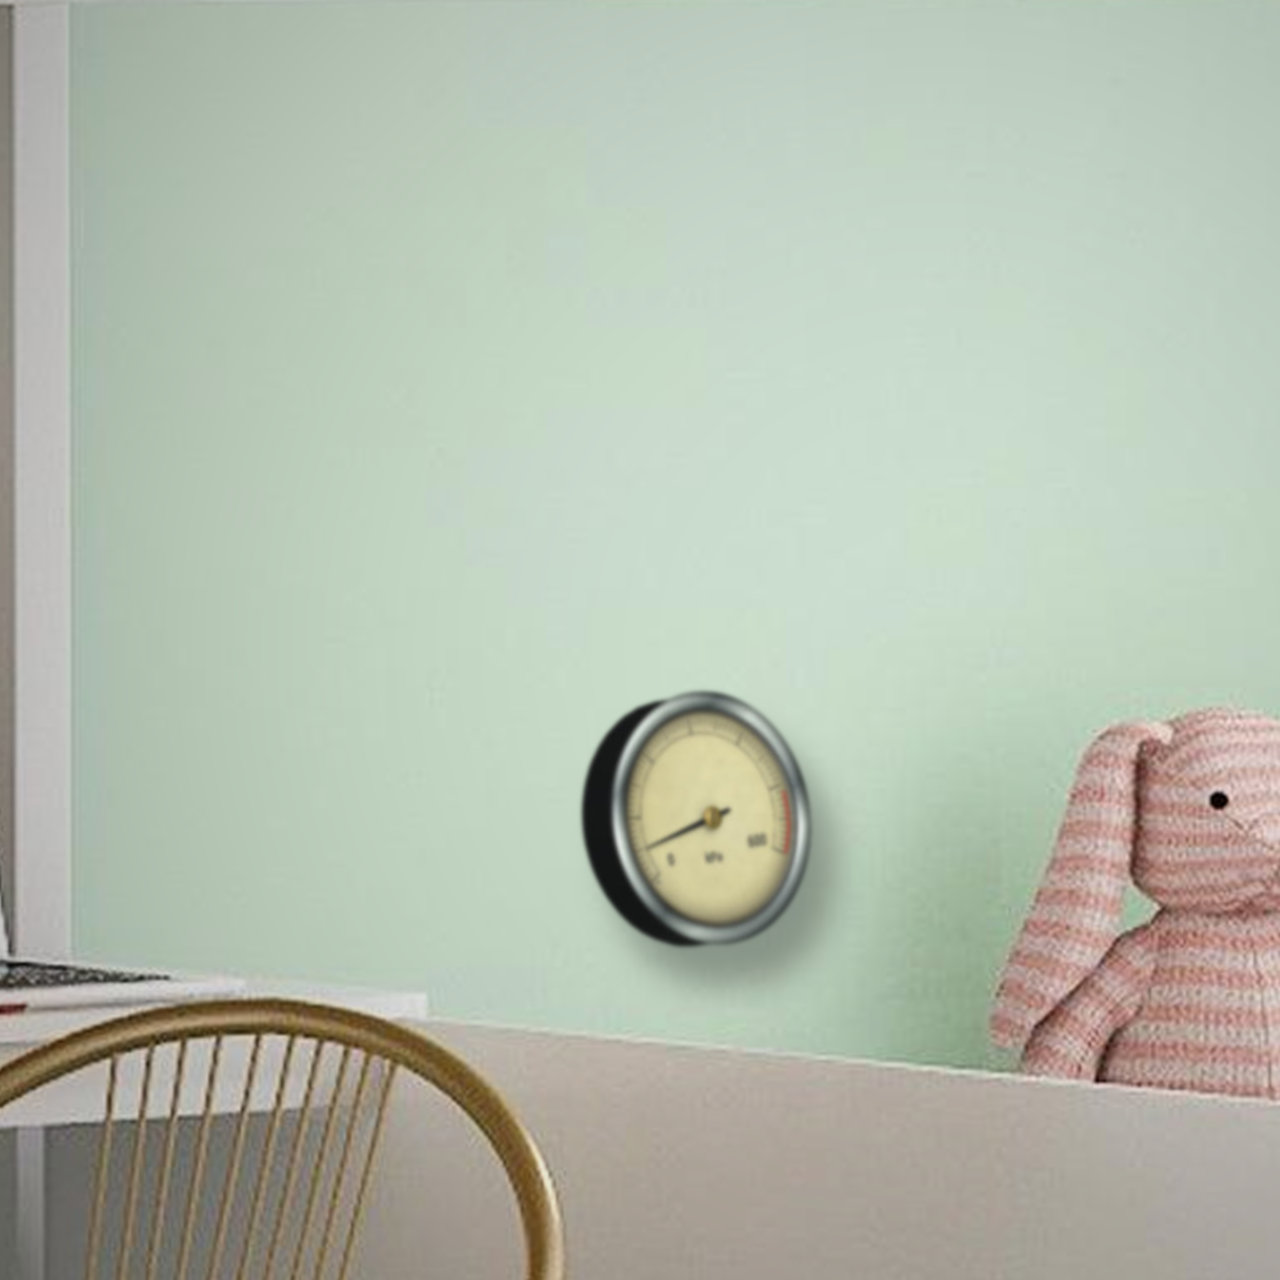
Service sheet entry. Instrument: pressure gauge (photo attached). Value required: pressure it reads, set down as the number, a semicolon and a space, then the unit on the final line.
50; kPa
